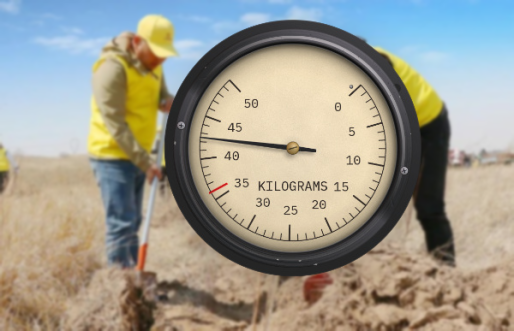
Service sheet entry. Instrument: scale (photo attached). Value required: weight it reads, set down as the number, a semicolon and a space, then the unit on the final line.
42.5; kg
